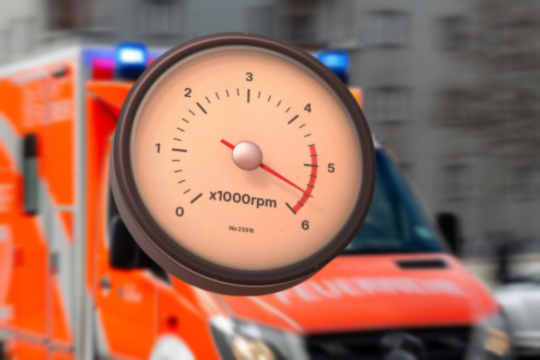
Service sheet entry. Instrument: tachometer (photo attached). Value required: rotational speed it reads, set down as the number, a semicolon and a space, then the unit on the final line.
5600; rpm
